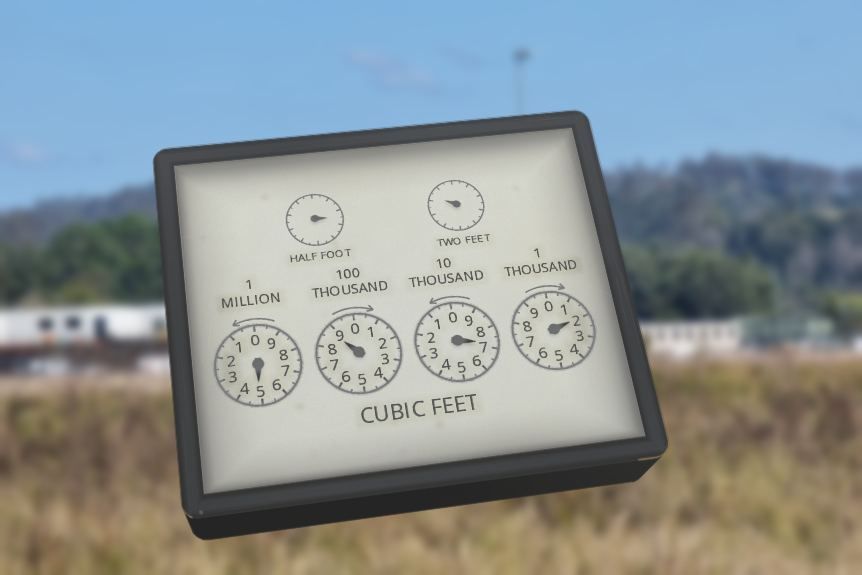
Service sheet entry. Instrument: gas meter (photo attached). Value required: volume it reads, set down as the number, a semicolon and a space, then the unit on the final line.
487200; ft³
